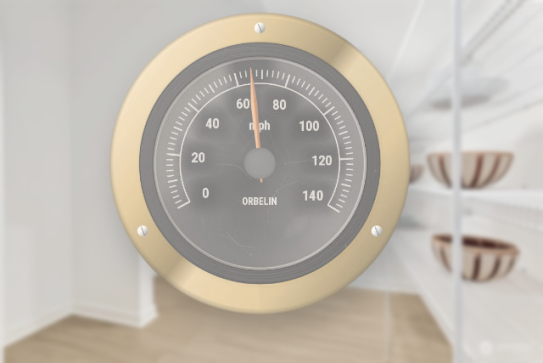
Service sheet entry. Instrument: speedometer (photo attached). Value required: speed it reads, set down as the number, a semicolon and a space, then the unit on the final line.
66; mph
